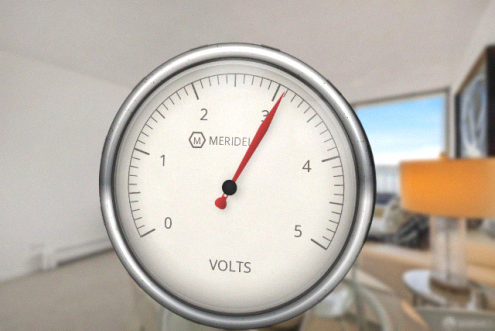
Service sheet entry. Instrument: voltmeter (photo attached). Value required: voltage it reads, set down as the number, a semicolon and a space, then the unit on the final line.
3.1; V
